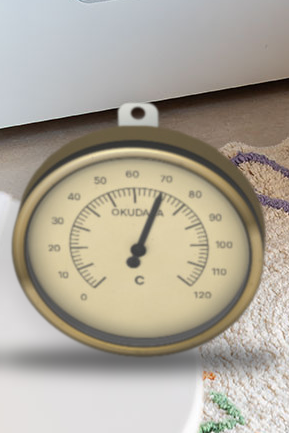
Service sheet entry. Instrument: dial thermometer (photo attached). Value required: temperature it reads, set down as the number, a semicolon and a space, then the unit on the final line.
70; °C
